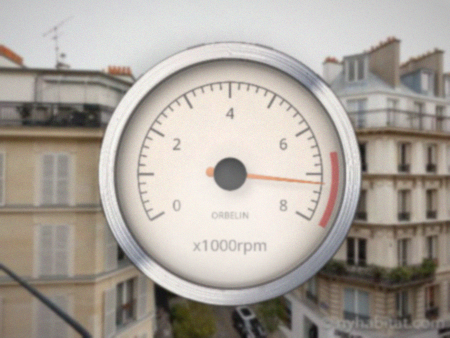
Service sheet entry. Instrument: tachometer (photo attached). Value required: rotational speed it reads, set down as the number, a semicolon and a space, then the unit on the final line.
7200; rpm
